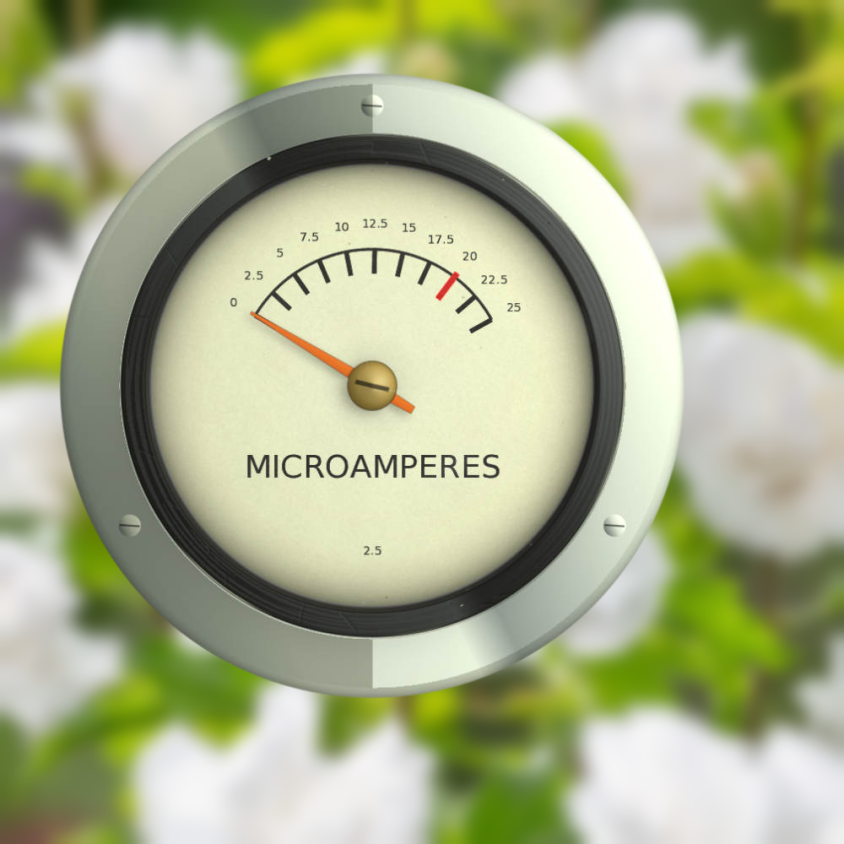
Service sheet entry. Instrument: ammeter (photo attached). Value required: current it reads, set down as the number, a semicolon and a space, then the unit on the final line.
0; µA
